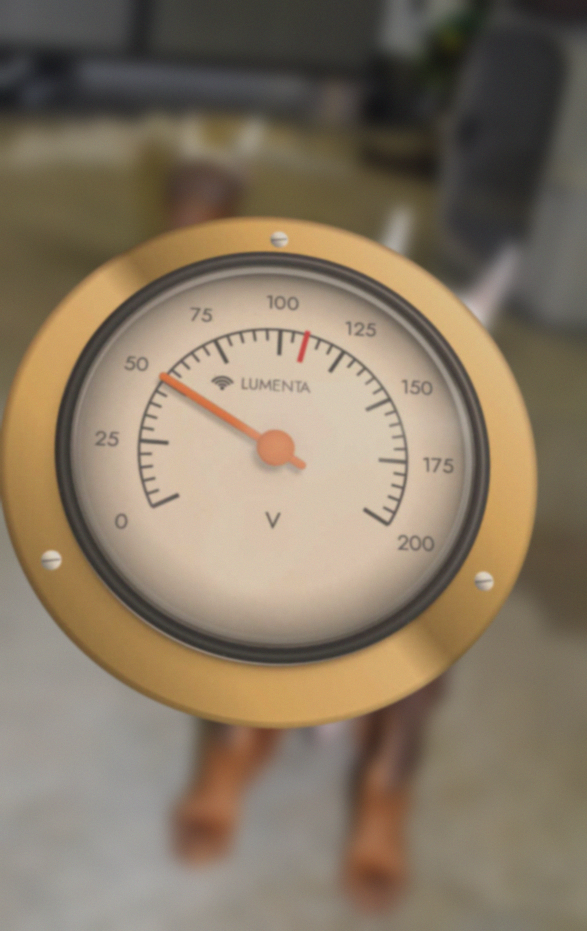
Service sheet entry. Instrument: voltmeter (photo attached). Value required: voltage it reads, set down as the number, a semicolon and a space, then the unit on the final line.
50; V
